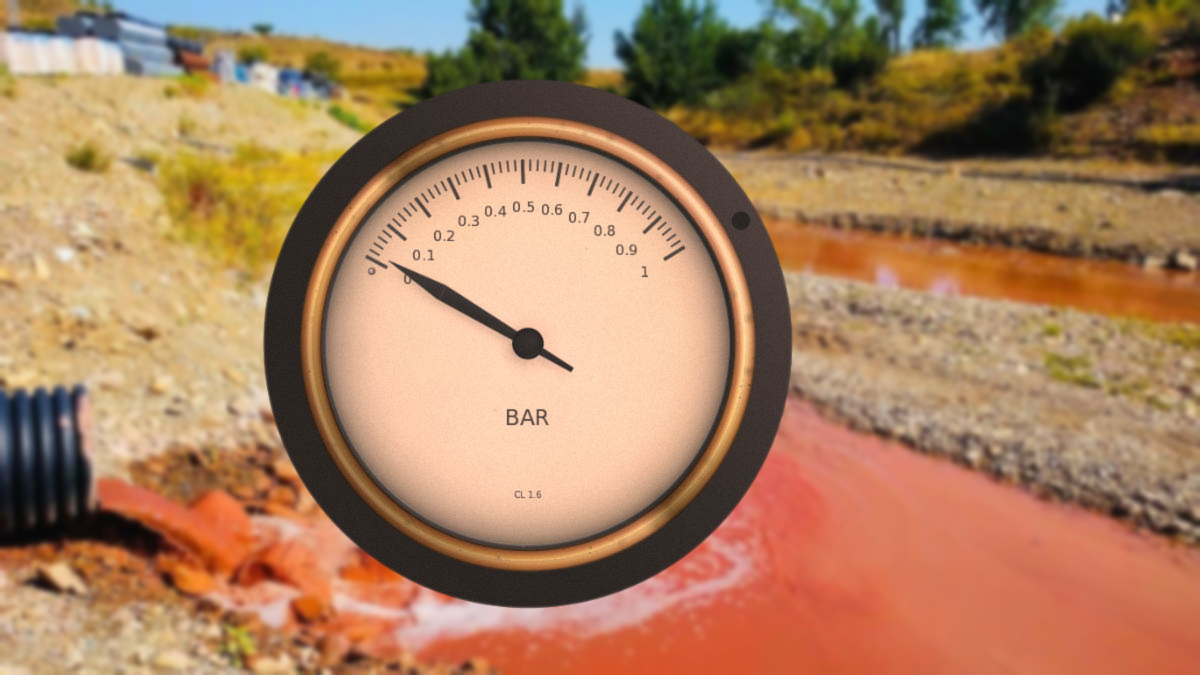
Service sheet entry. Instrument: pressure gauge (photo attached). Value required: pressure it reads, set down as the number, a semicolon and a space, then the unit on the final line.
0.02; bar
